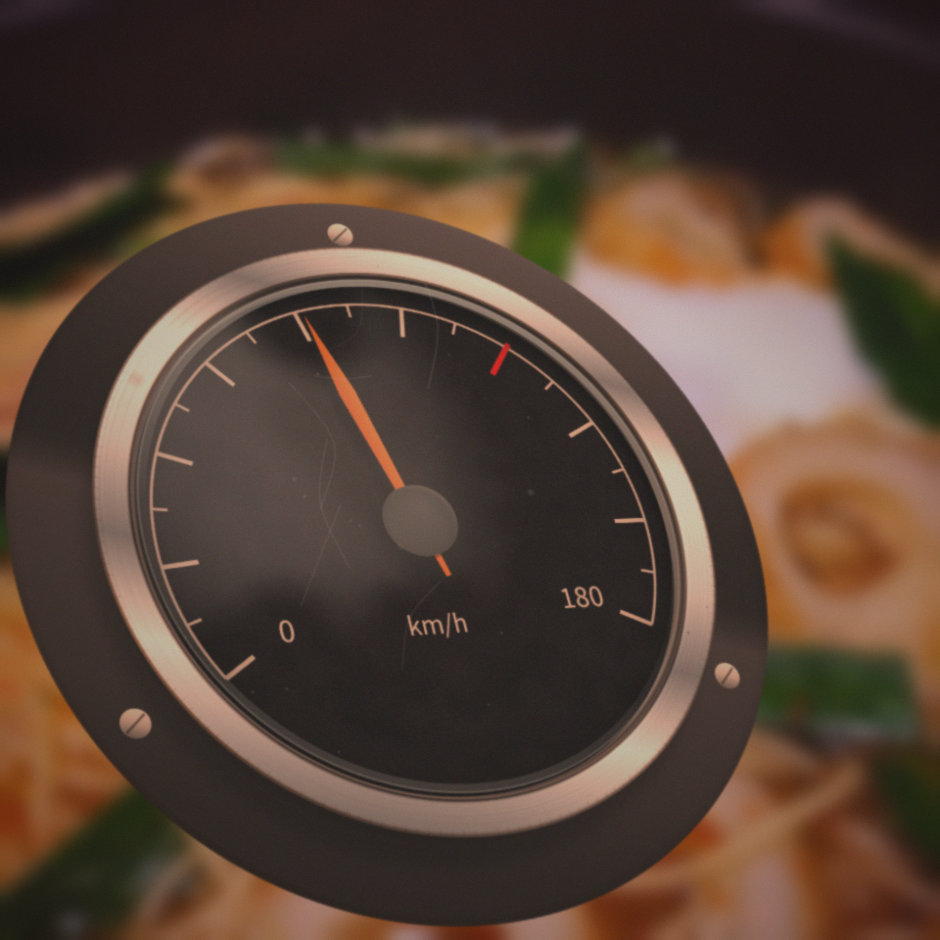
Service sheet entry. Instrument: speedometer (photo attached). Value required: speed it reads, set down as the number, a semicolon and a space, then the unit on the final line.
80; km/h
